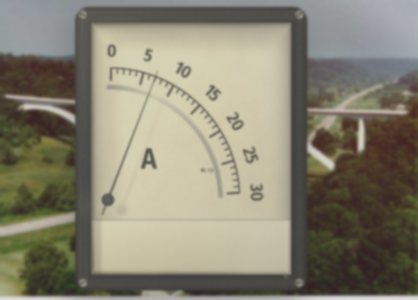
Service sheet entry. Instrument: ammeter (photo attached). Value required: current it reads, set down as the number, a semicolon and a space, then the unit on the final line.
7; A
